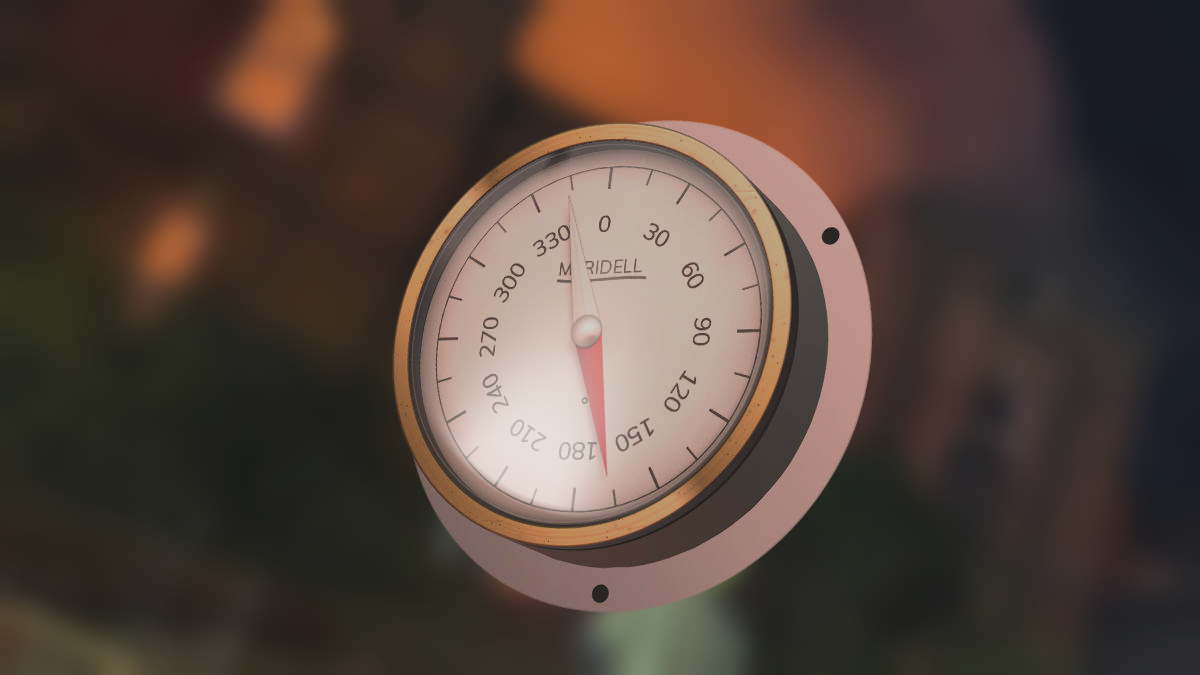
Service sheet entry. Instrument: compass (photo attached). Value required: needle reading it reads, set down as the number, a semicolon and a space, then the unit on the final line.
165; °
